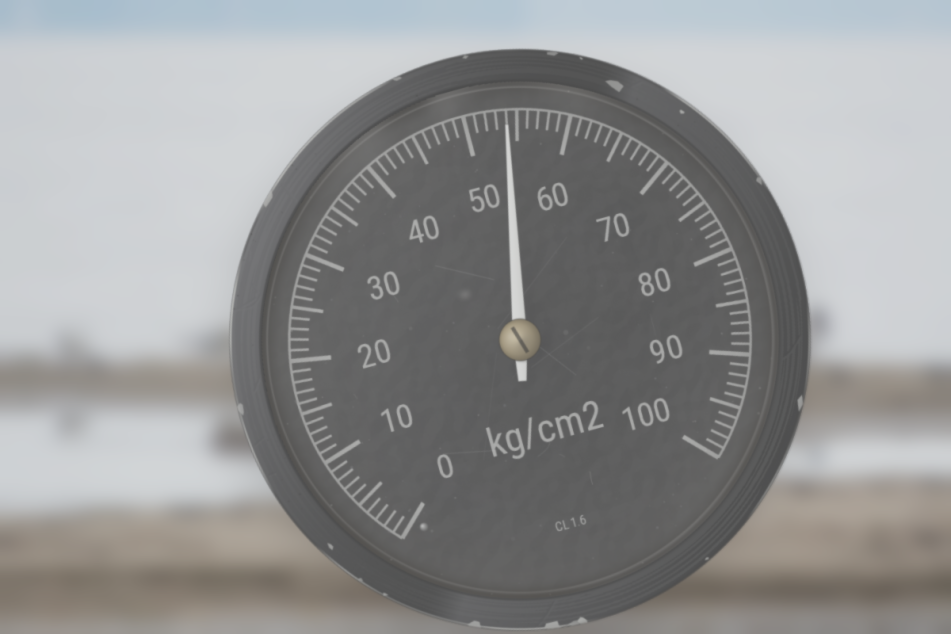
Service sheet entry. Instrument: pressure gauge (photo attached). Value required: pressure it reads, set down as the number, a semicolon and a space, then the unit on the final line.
54; kg/cm²
